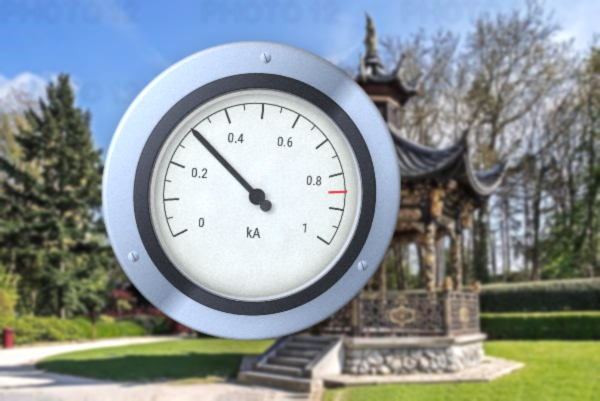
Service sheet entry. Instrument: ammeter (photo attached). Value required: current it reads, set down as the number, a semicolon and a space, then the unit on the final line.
0.3; kA
